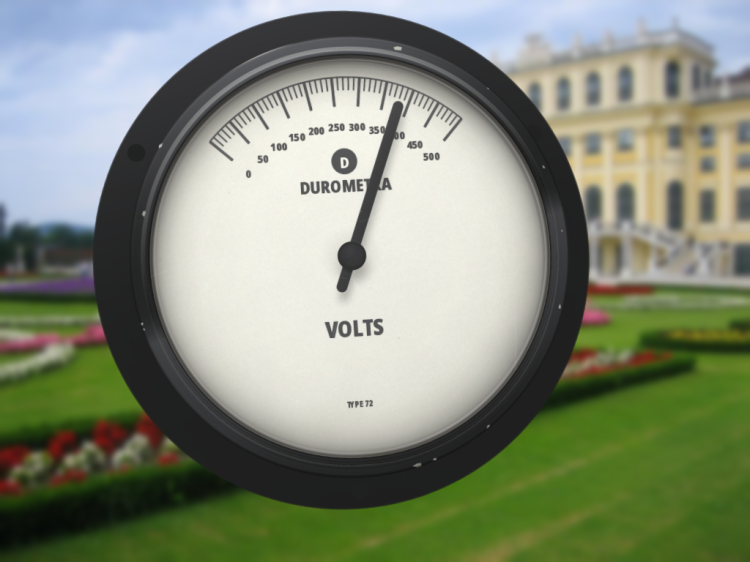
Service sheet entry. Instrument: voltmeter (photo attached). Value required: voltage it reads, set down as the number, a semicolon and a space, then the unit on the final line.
380; V
